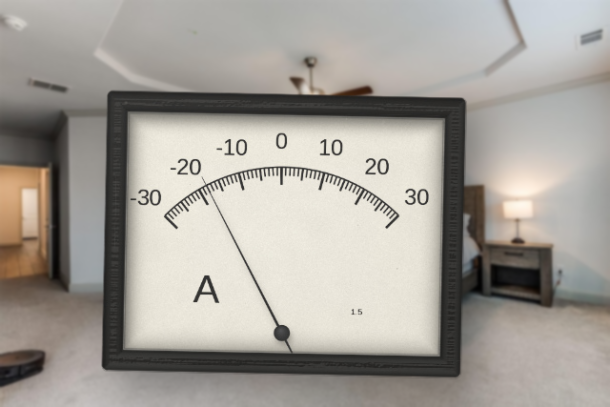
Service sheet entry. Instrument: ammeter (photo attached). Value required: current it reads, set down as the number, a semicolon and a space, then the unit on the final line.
-18; A
